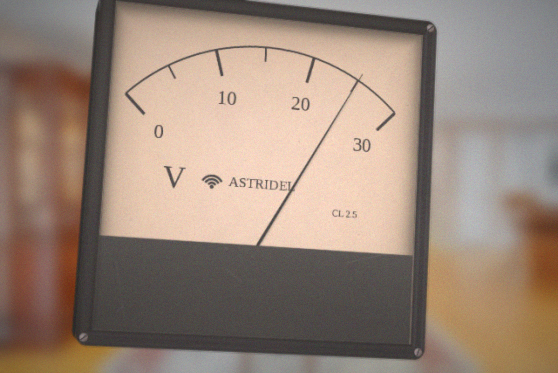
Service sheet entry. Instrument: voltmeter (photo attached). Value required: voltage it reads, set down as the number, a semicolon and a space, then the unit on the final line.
25; V
